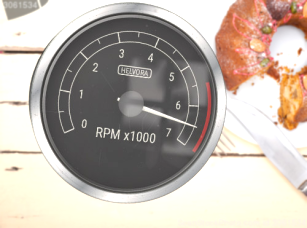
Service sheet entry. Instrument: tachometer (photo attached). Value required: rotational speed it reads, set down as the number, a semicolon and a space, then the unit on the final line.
6500; rpm
